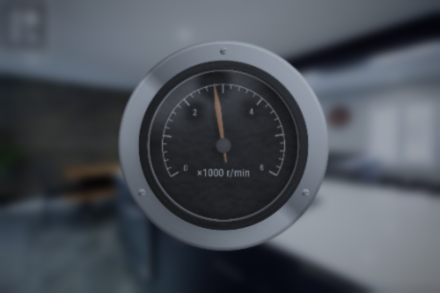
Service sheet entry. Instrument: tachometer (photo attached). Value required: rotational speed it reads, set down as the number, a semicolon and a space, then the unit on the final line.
2800; rpm
